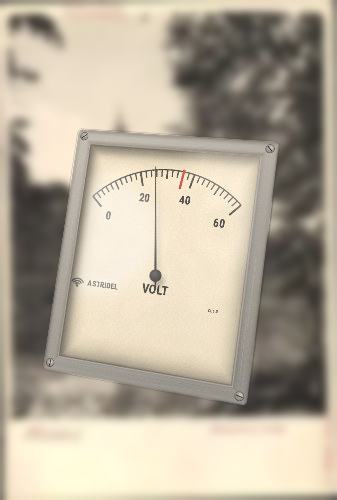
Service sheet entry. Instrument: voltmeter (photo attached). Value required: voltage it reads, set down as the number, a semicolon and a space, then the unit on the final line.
26; V
